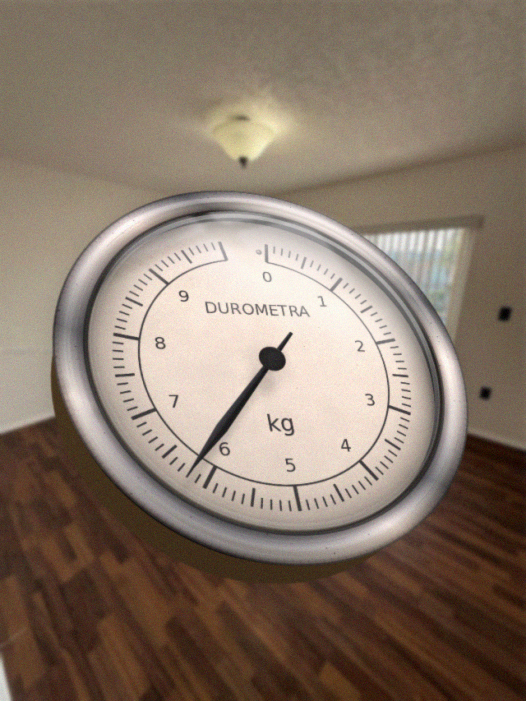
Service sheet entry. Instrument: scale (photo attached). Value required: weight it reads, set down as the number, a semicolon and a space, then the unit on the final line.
6.2; kg
